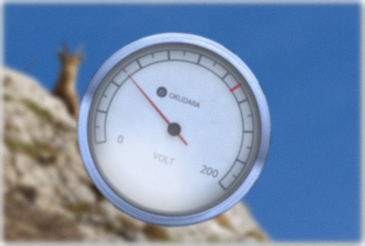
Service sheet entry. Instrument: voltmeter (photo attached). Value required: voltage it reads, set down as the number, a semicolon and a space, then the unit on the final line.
50; V
